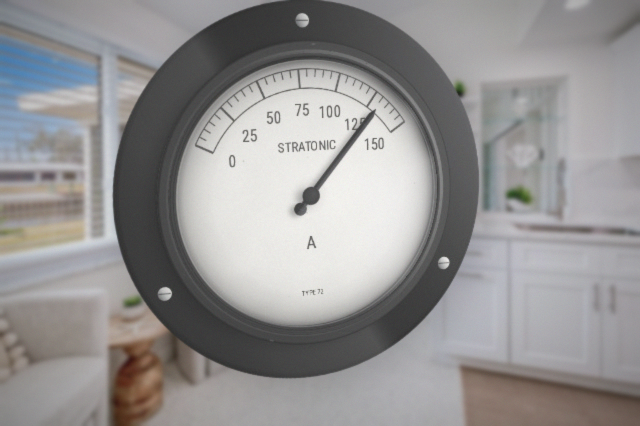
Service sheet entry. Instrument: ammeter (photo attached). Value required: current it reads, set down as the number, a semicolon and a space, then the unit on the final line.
130; A
